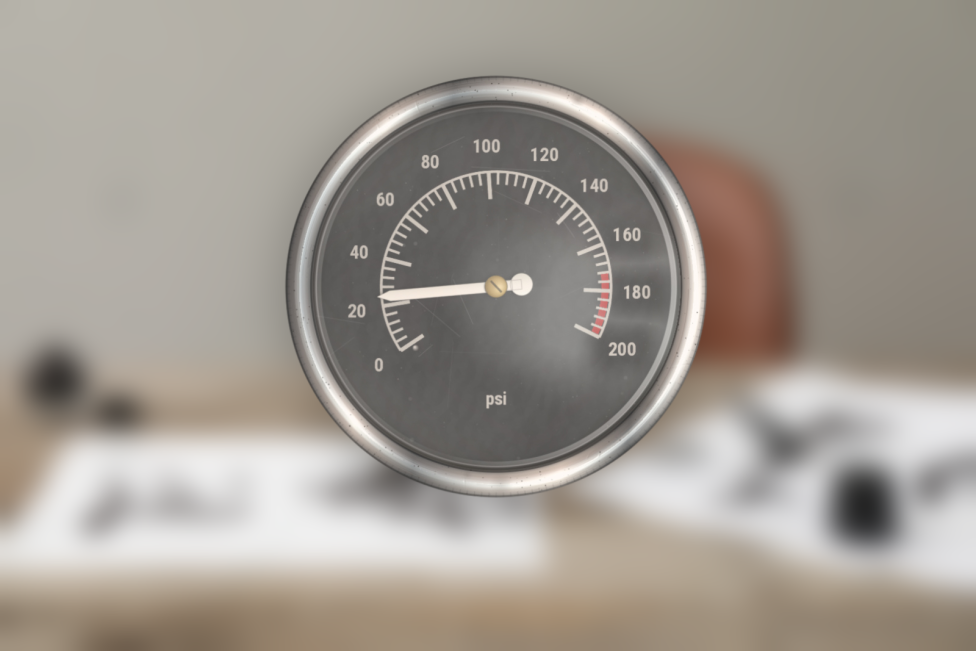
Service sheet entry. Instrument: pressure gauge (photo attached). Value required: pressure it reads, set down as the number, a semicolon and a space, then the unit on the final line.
24; psi
